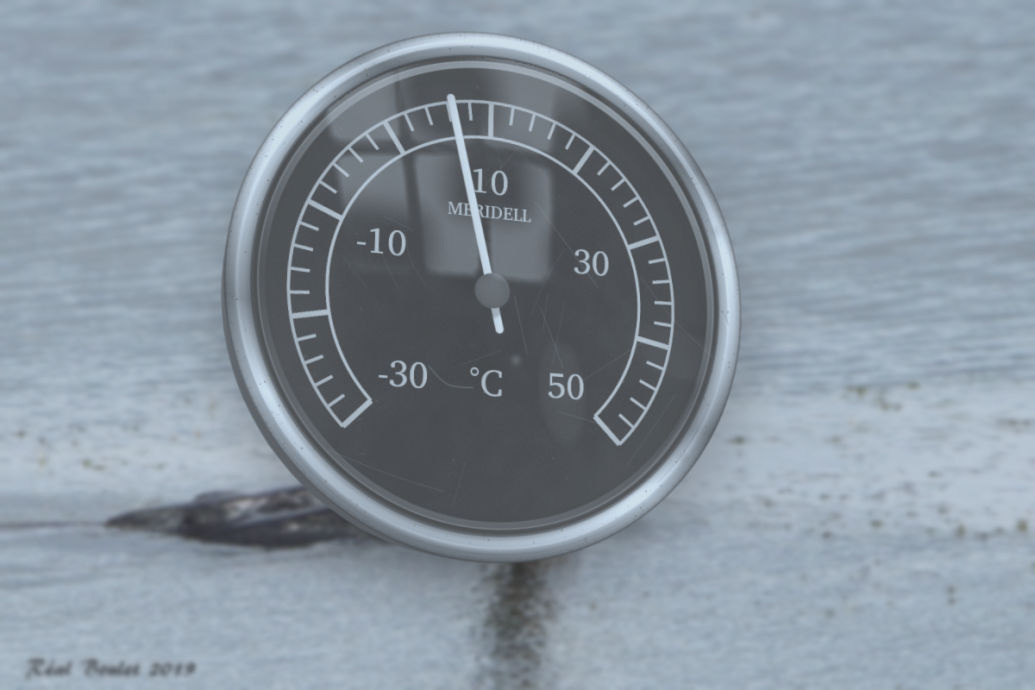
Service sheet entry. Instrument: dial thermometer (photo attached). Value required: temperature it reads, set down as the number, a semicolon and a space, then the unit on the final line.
6; °C
